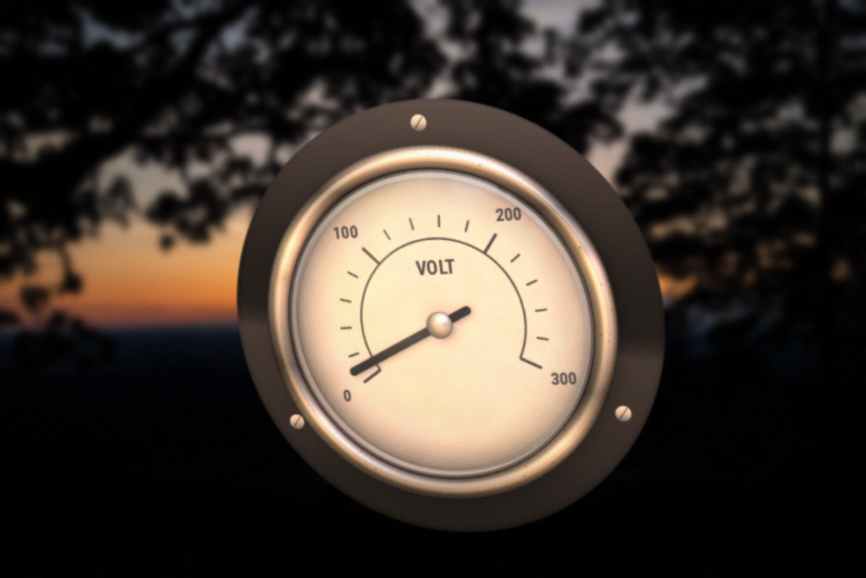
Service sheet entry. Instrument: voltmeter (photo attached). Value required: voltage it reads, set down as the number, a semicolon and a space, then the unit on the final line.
10; V
